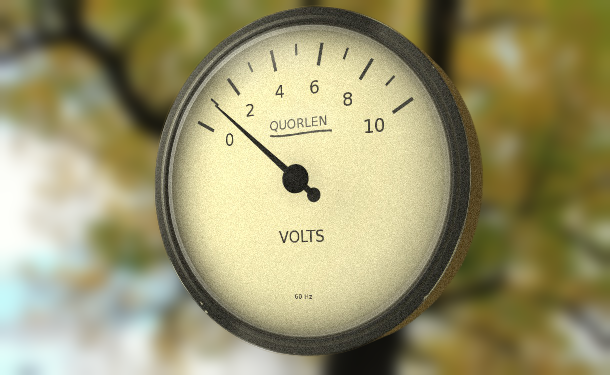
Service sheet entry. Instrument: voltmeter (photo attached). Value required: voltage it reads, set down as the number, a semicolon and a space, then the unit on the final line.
1; V
